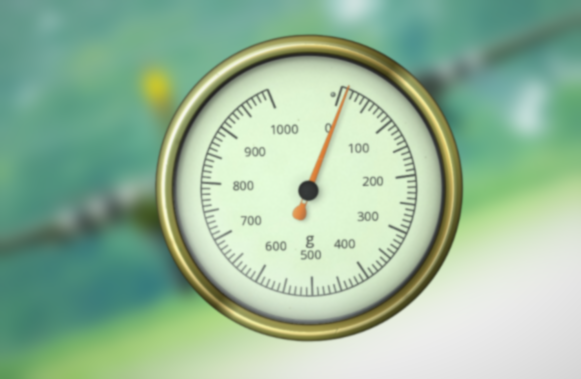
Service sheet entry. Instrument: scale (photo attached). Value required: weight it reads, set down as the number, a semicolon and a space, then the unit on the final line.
10; g
